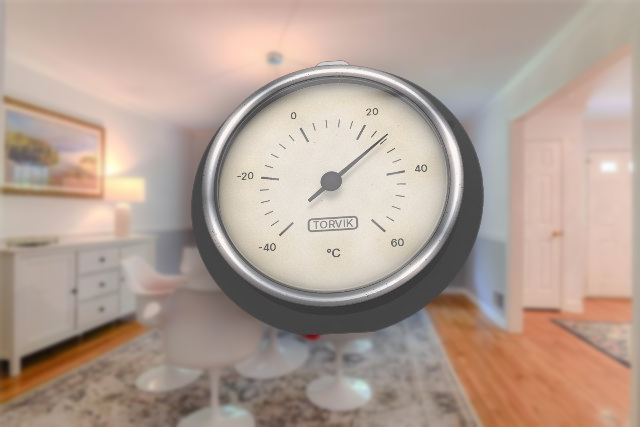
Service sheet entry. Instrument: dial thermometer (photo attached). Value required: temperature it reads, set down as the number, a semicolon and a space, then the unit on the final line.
28; °C
